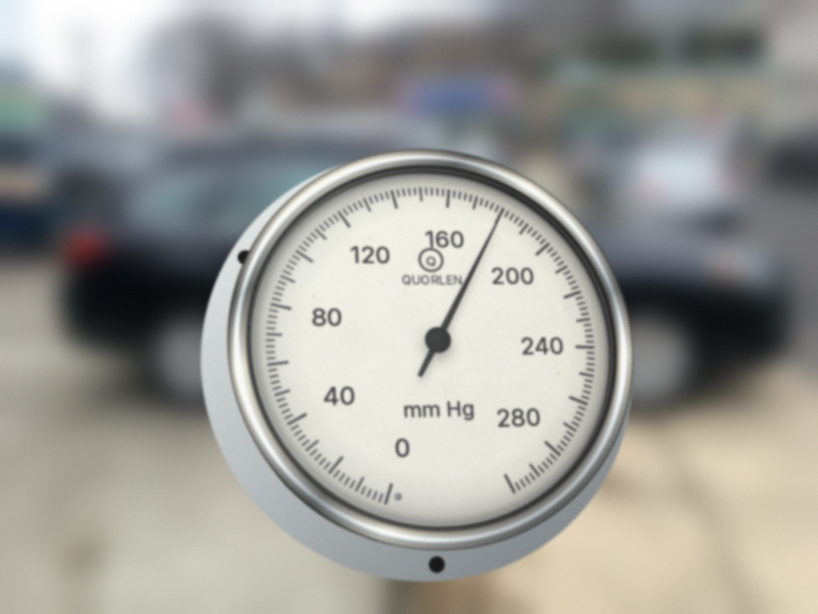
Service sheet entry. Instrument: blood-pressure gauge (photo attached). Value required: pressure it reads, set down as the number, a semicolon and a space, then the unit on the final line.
180; mmHg
